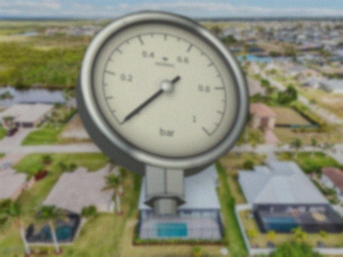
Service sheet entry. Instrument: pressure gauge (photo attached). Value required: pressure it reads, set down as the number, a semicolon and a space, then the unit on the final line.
0; bar
